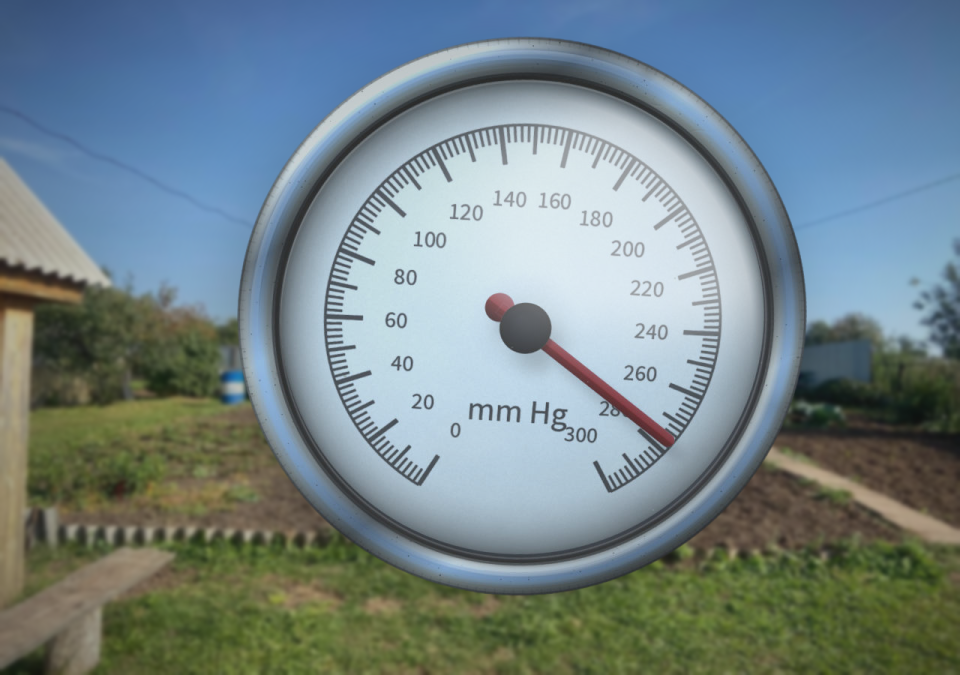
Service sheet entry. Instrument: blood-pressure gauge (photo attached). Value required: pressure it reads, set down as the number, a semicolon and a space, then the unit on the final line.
276; mmHg
